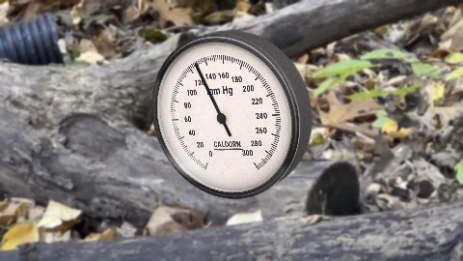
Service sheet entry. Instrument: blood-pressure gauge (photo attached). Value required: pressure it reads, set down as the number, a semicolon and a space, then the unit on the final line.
130; mmHg
